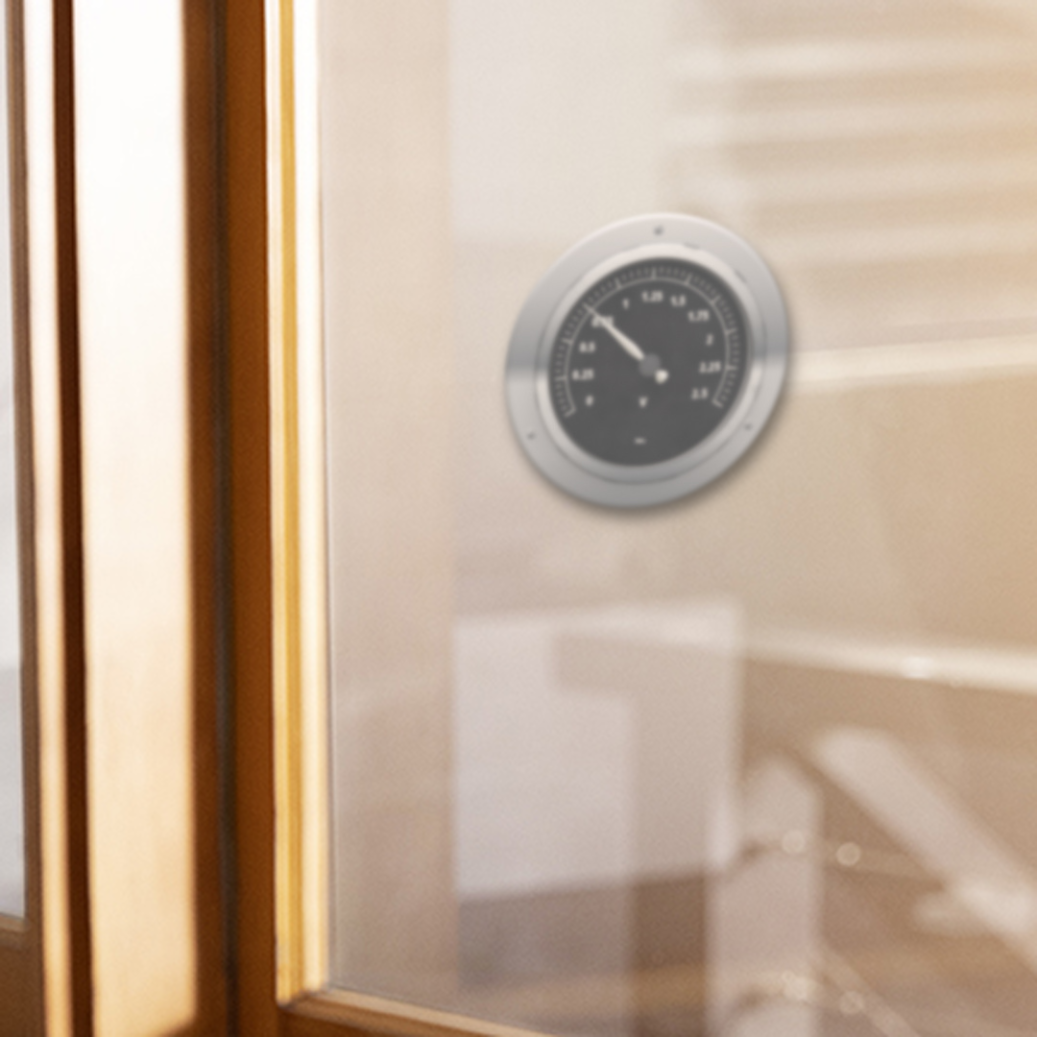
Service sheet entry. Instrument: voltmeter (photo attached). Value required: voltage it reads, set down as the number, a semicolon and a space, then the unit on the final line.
0.75; V
